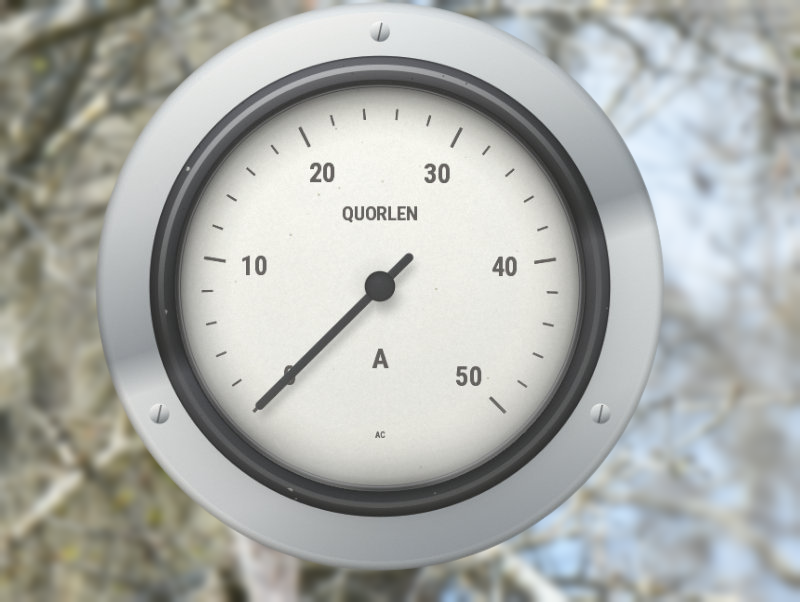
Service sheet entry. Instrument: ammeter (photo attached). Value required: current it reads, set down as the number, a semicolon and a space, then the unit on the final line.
0; A
